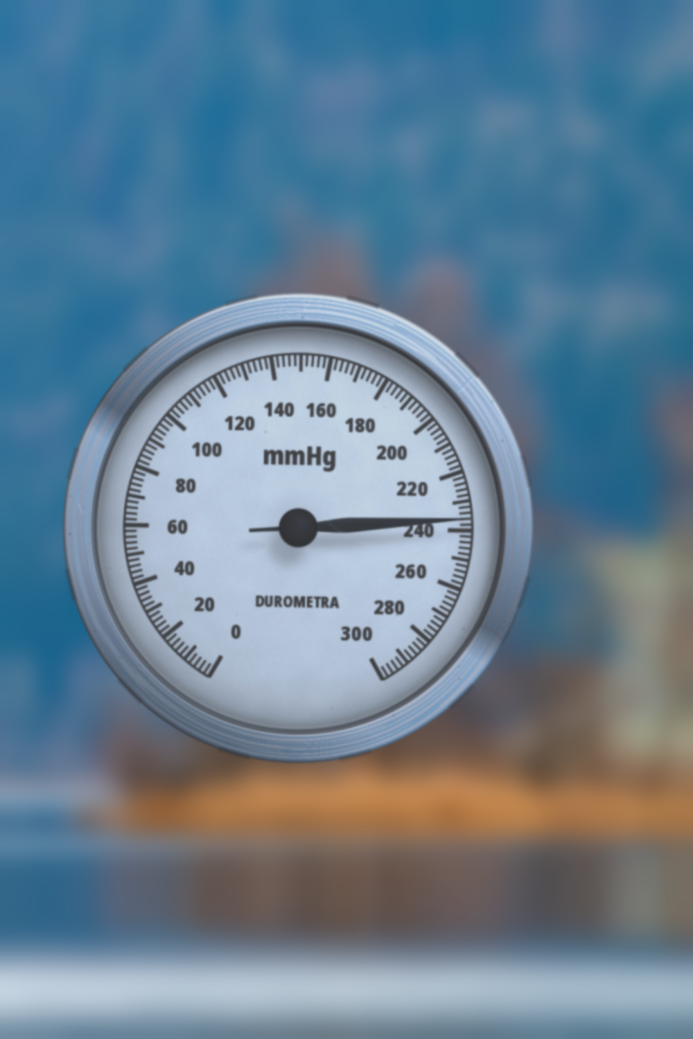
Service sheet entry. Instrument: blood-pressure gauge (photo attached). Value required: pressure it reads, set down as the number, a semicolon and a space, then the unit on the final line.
236; mmHg
